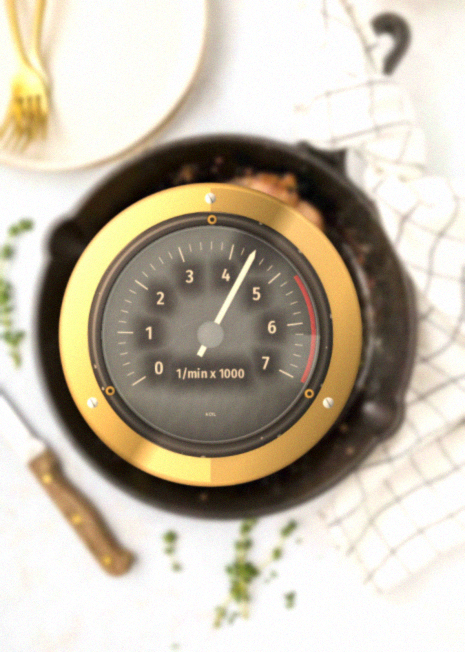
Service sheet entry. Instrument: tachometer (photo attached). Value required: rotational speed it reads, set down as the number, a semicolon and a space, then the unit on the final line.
4400; rpm
